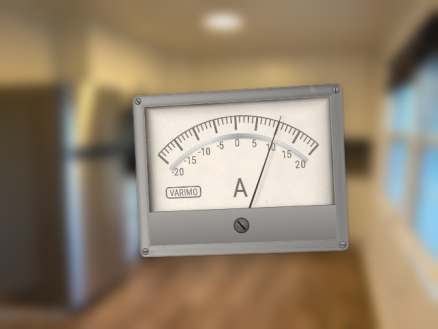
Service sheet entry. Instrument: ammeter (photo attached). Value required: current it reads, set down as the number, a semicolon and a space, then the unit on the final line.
10; A
